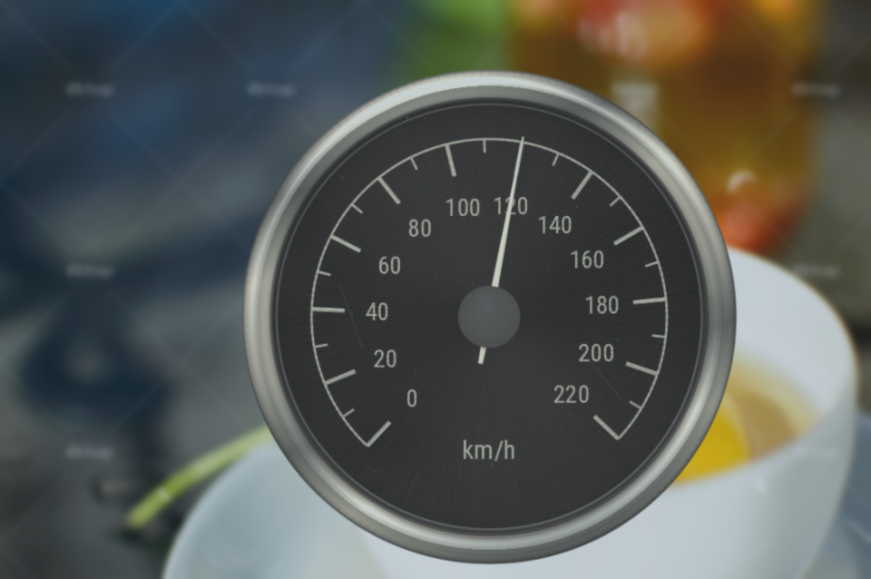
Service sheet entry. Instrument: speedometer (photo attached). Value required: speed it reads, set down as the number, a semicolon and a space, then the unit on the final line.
120; km/h
